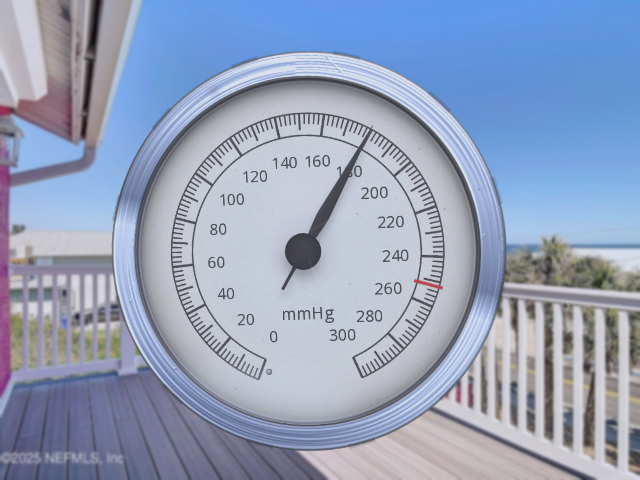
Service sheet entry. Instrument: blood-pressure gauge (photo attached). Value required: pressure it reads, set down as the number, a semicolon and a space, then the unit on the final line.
180; mmHg
